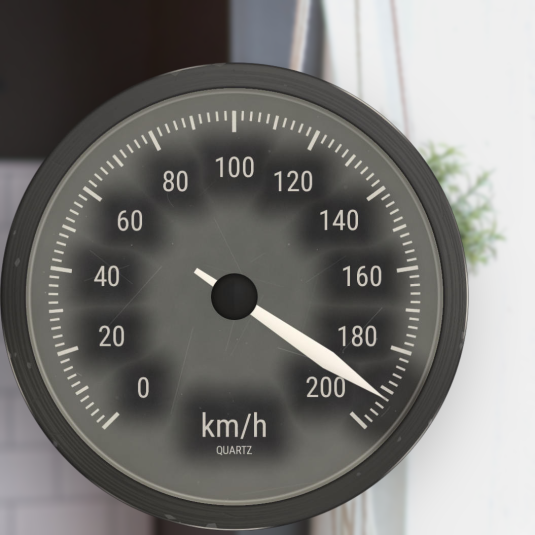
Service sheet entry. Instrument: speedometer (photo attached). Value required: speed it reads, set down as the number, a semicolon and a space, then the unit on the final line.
192; km/h
